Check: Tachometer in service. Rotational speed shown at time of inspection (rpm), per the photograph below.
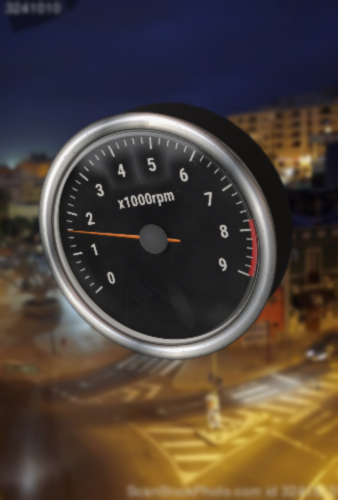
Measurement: 1600 rpm
